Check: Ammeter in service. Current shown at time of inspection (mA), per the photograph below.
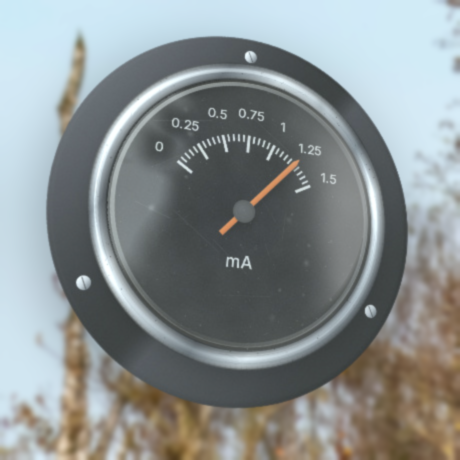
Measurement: 1.25 mA
